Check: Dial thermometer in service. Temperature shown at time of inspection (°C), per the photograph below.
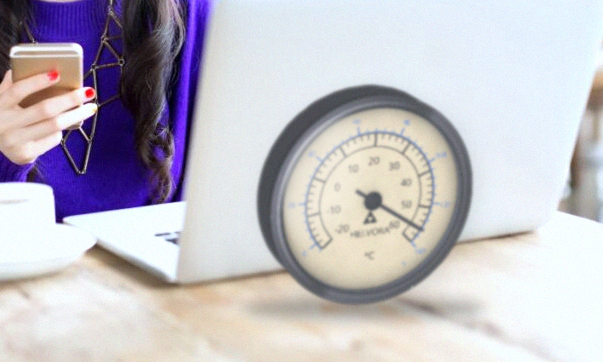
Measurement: 56 °C
